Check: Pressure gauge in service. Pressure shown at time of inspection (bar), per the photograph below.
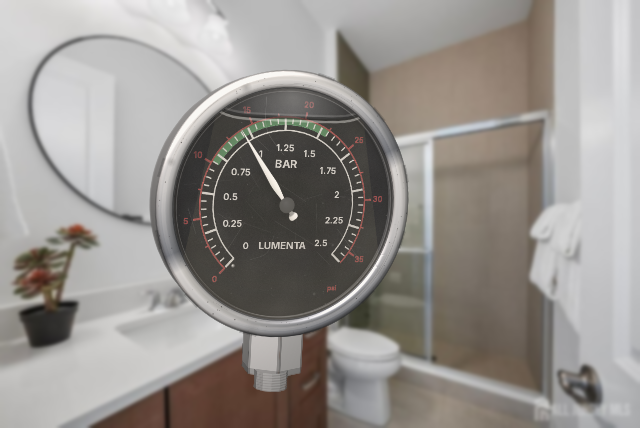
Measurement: 0.95 bar
